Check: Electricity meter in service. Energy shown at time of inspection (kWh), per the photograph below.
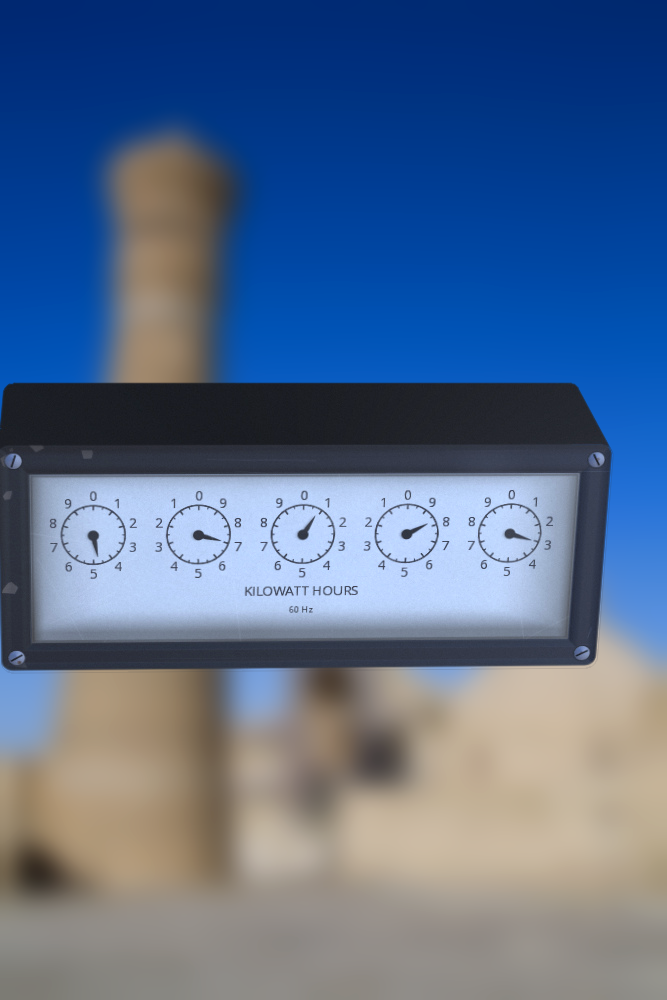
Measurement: 47083 kWh
